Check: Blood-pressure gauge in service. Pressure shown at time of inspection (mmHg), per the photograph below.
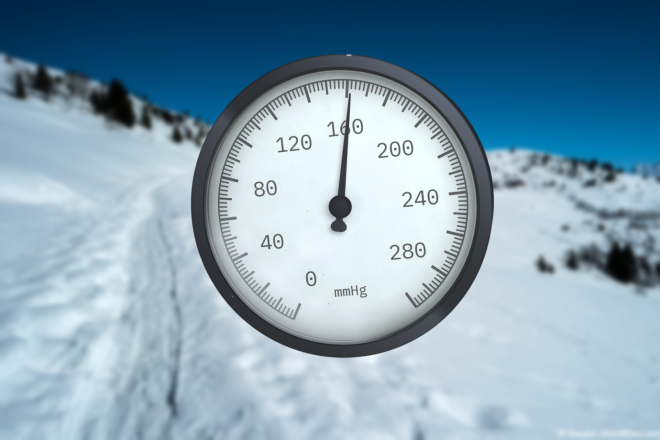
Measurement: 162 mmHg
